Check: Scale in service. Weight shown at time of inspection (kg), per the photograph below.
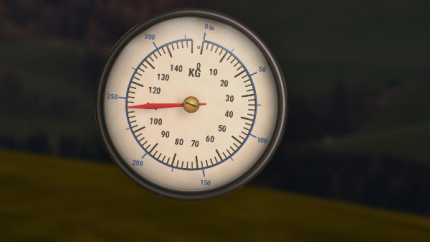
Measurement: 110 kg
